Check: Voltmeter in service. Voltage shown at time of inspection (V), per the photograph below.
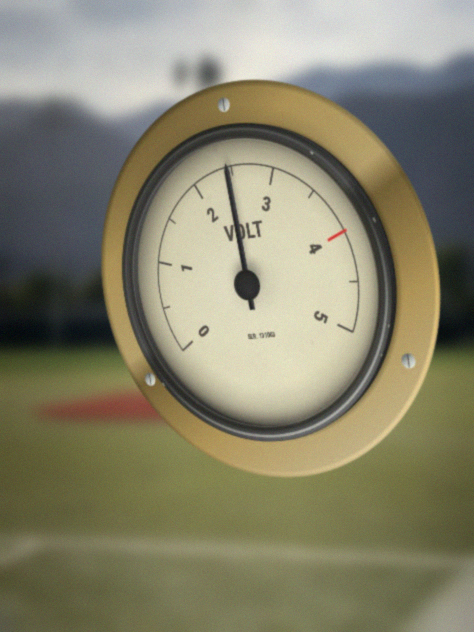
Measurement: 2.5 V
